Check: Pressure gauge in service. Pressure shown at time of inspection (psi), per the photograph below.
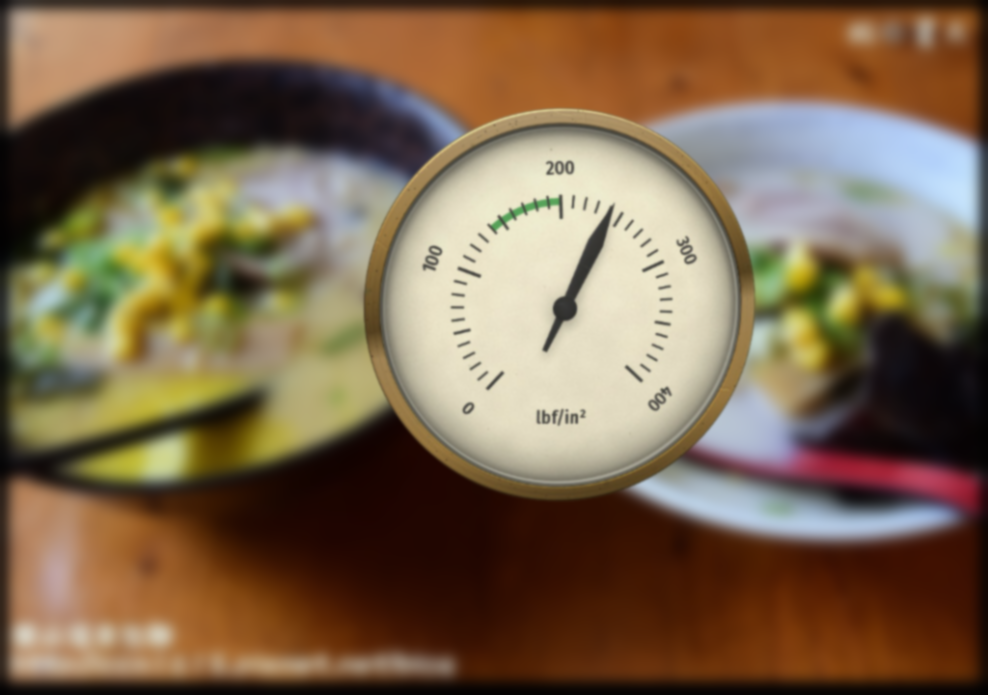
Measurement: 240 psi
